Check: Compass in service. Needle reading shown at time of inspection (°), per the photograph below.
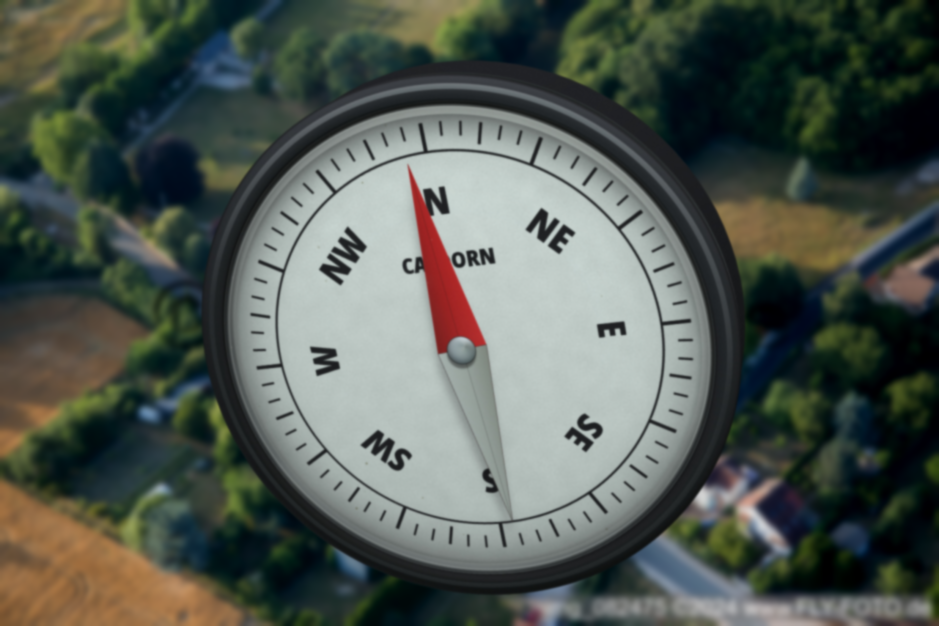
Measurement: 355 °
